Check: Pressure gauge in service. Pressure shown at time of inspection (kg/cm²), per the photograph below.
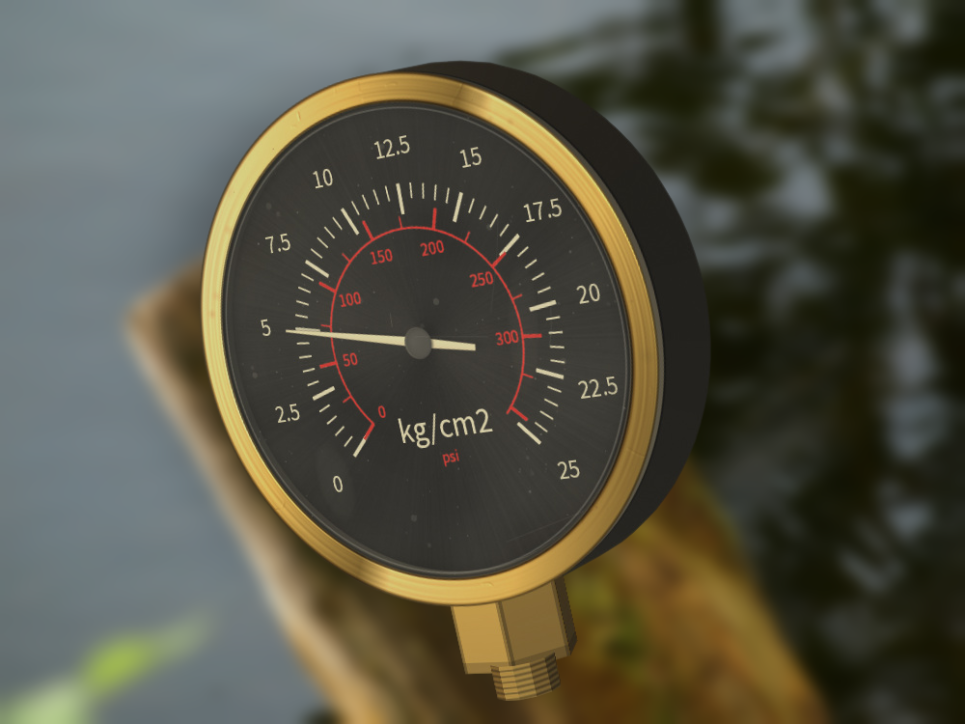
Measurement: 5 kg/cm²
